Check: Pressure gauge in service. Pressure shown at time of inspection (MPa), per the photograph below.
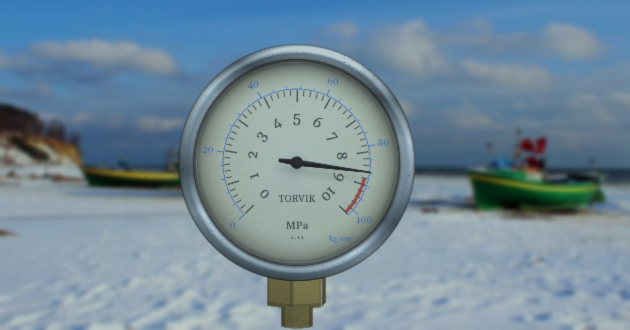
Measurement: 8.6 MPa
